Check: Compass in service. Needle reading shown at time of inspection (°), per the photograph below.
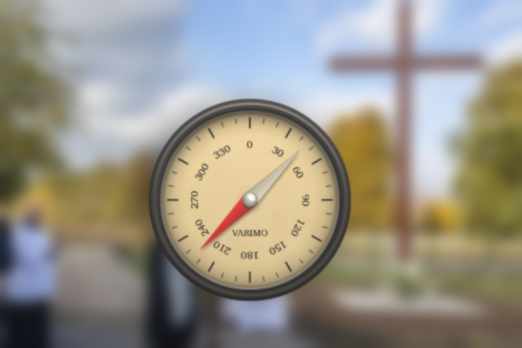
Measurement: 225 °
